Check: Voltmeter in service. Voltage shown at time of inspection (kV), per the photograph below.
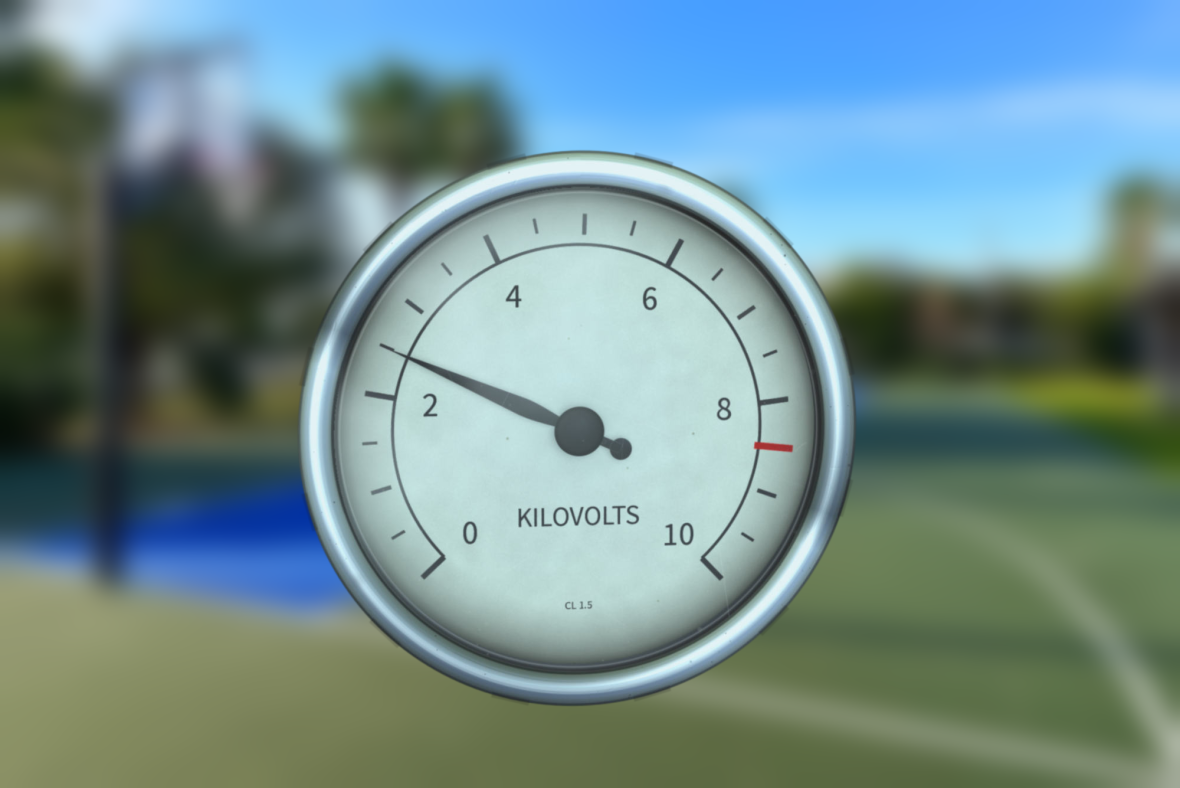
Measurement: 2.5 kV
